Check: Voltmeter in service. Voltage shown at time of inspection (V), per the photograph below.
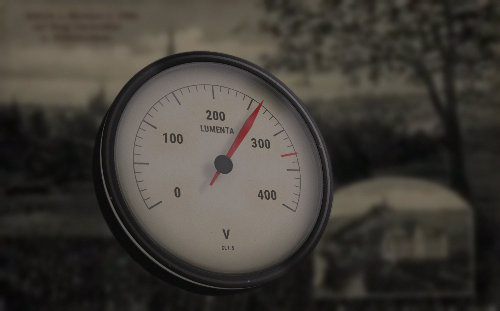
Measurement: 260 V
